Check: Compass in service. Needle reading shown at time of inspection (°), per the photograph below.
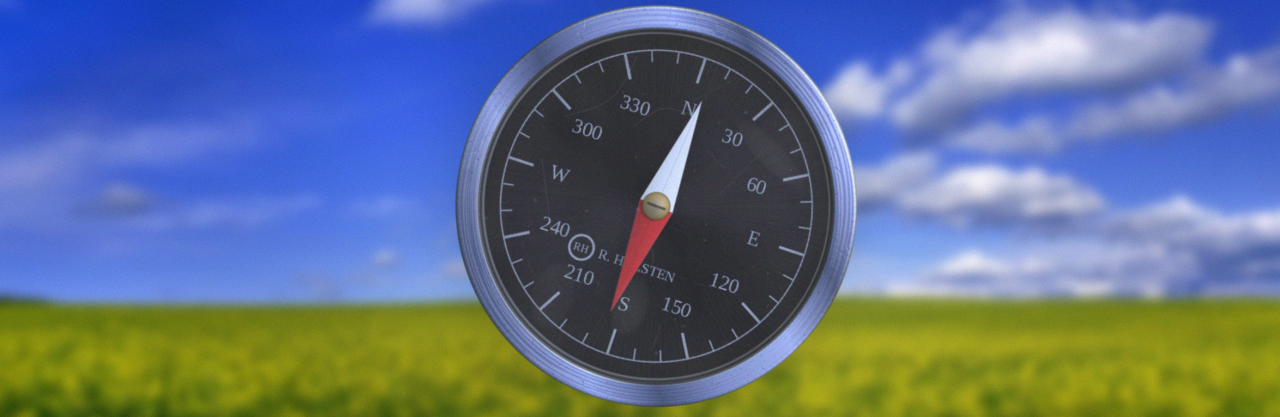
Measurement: 185 °
